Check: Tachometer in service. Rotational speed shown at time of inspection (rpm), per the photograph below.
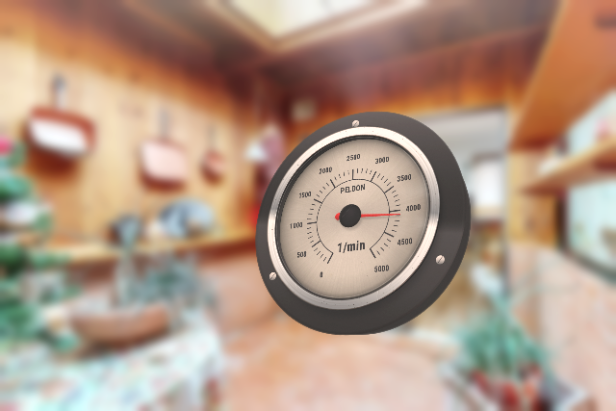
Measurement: 4100 rpm
